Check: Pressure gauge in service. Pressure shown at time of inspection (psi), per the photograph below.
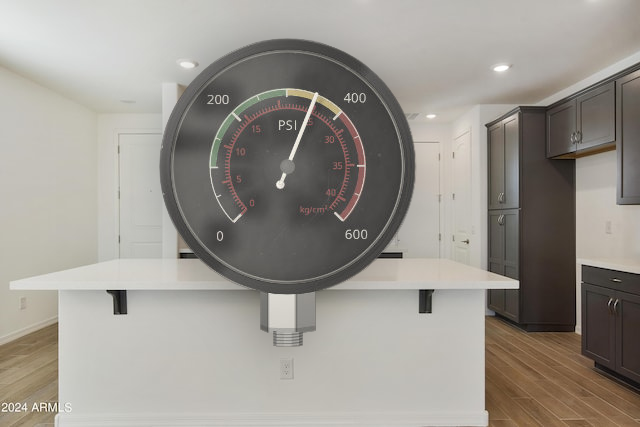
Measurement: 350 psi
